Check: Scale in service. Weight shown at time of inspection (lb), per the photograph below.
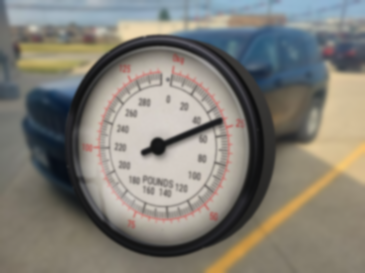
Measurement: 50 lb
